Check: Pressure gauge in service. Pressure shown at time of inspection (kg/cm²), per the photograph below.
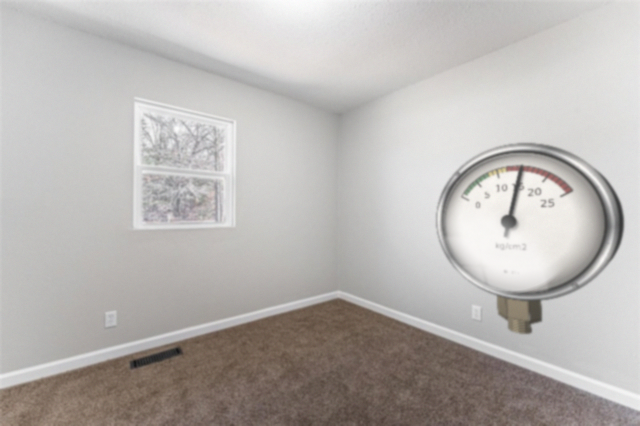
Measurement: 15 kg/cm²
